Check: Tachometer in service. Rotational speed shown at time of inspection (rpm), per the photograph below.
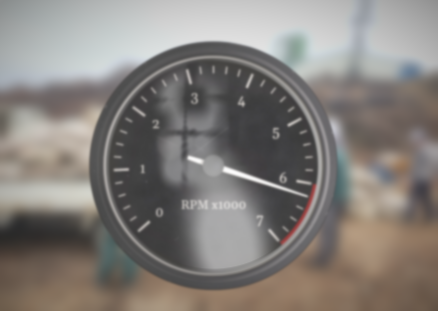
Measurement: 6200 rpm
